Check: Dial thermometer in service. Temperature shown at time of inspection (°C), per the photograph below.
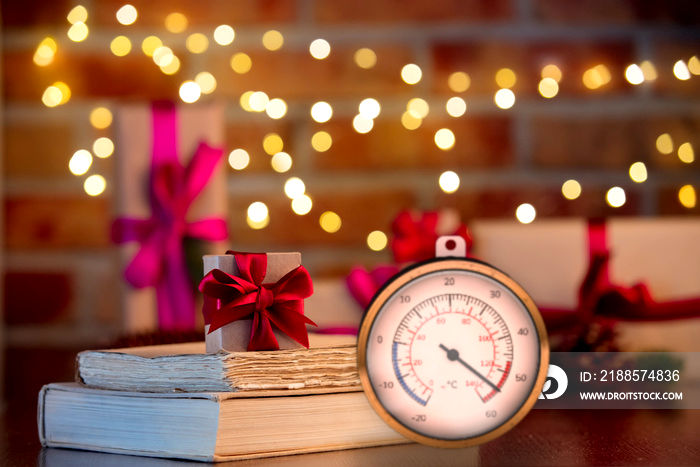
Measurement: 55 °C
